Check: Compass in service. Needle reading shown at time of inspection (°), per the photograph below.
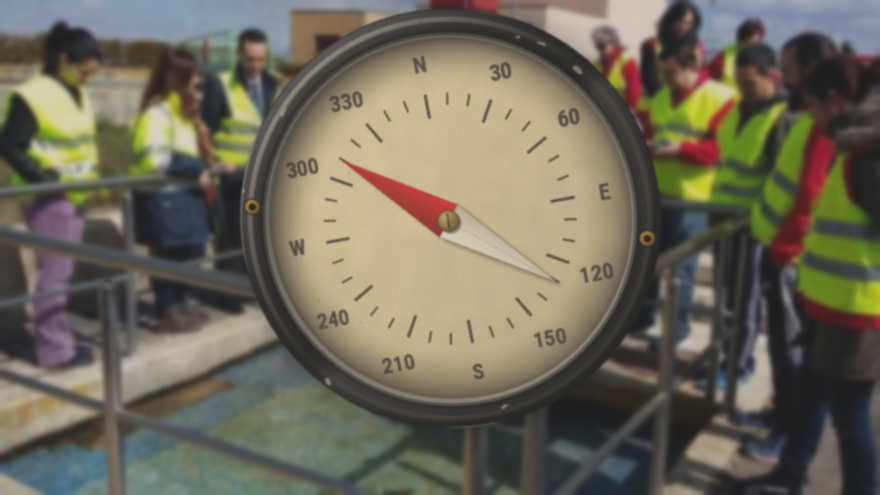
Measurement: 310 °
